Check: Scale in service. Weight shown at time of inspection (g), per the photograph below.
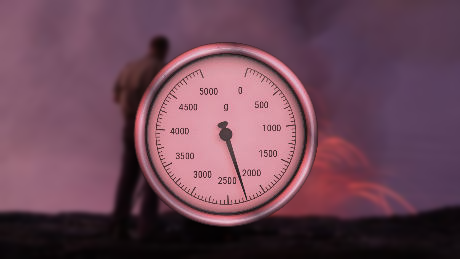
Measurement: 2250 g
